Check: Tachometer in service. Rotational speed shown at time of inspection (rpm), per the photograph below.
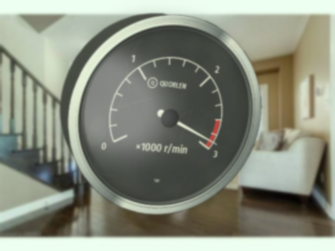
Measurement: 2900 rpm
